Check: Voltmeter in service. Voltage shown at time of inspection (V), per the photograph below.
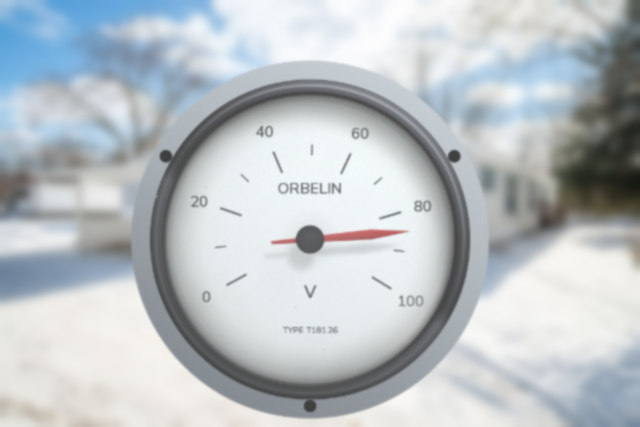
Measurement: 85 V
